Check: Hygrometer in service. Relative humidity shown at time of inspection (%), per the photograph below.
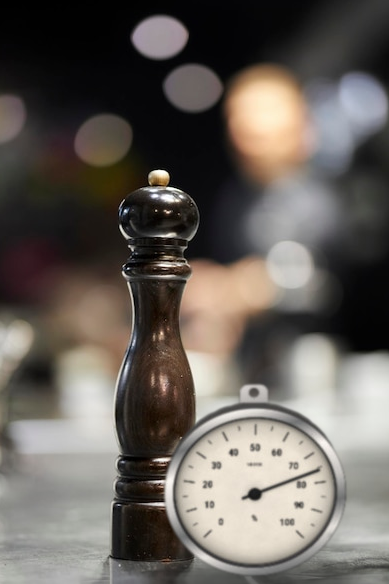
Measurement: 75 %
